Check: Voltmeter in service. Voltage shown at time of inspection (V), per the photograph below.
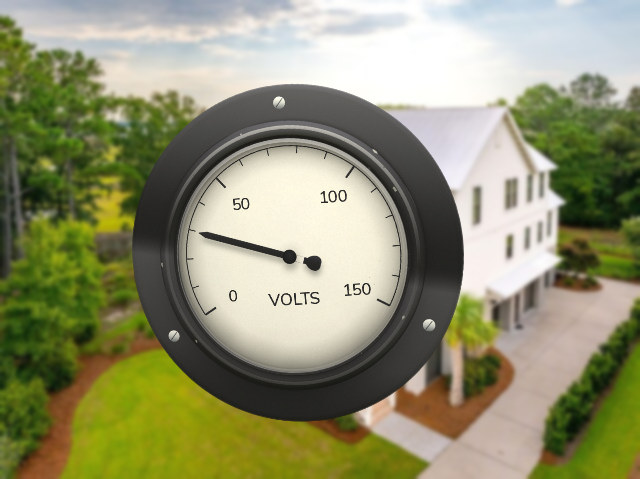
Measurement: 30 V
